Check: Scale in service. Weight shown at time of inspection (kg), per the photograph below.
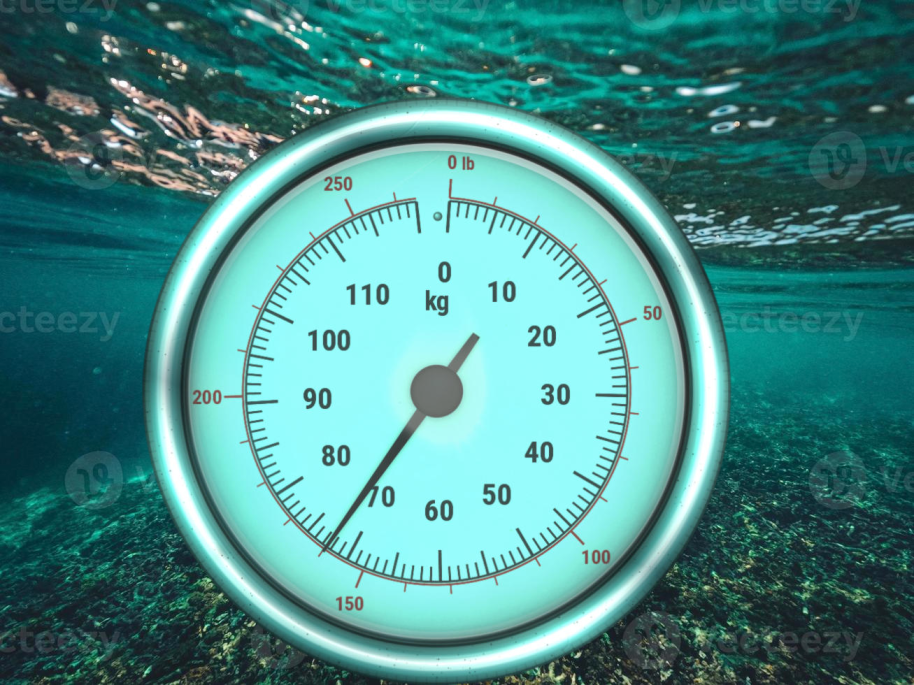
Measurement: 72.5 kg
